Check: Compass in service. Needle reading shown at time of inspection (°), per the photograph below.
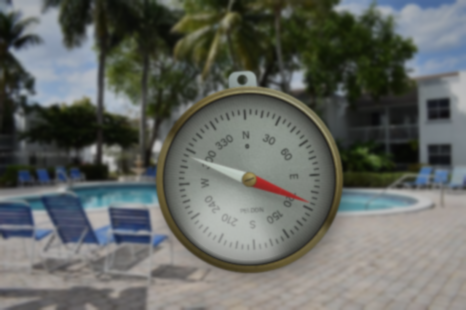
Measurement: 115 °
